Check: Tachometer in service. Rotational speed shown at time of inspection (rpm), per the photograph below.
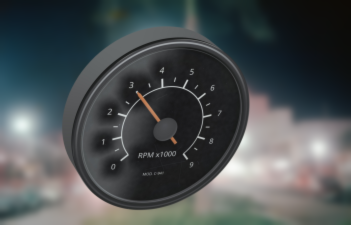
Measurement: 3000 rpm
